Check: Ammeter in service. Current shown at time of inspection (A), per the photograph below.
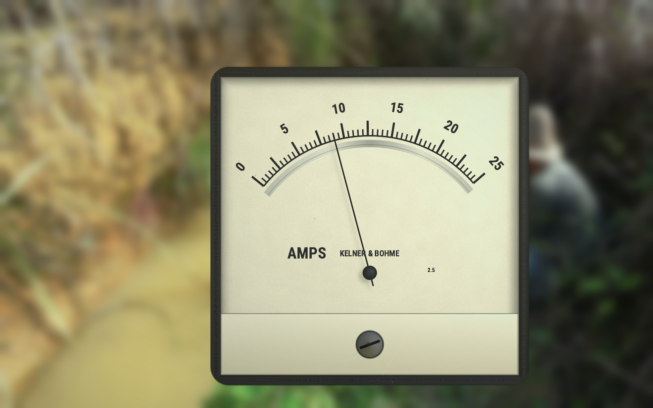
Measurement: 9 A
